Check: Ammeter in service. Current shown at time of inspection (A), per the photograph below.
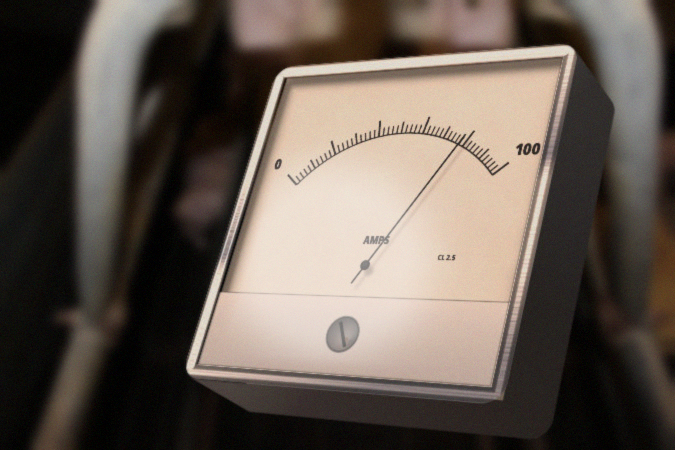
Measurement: 80 A
